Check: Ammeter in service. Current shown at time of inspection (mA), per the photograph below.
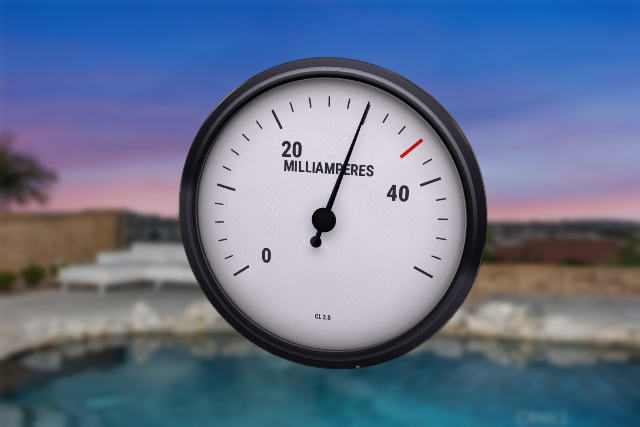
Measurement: 30 mA
